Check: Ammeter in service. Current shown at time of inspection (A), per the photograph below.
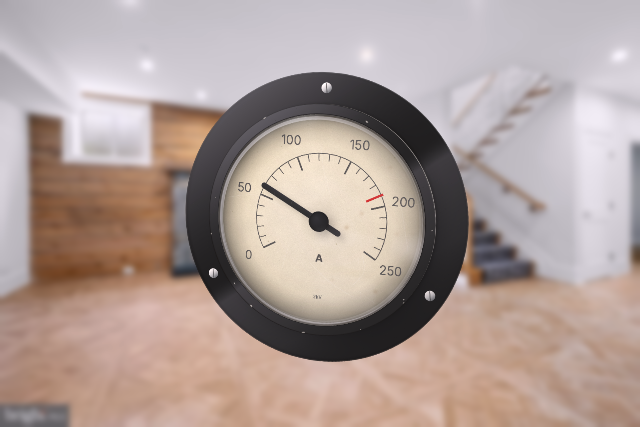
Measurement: 60 A
